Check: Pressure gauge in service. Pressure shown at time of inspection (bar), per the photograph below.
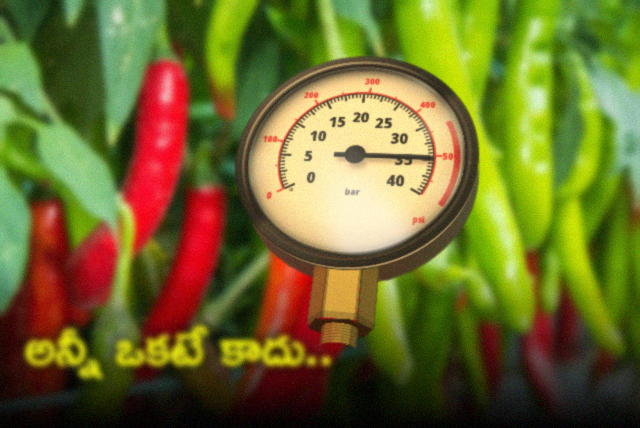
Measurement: 35 bar
